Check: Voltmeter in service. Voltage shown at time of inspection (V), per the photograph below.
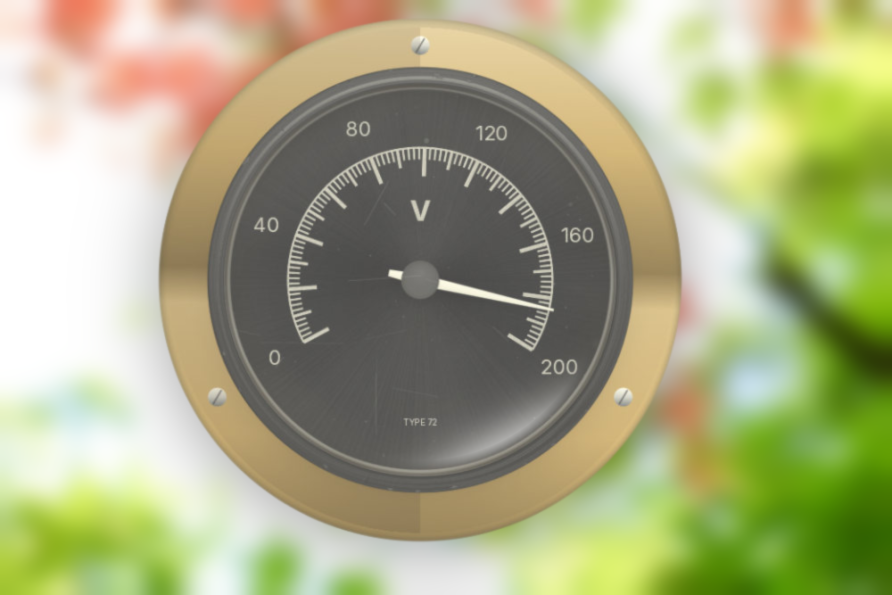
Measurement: 184 V
